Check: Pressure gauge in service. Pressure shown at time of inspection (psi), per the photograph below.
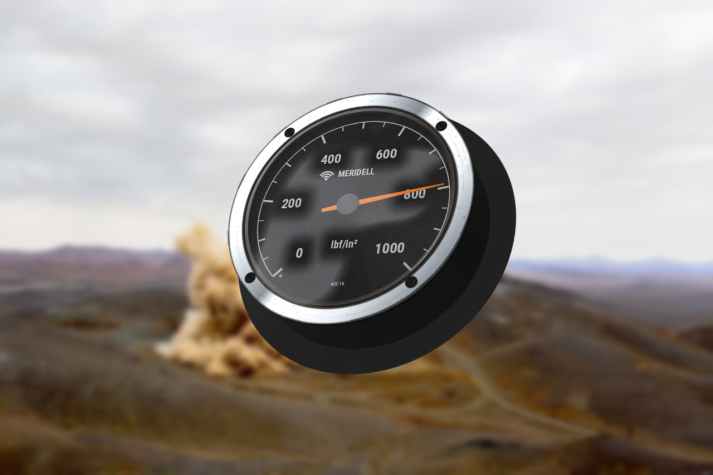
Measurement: 800 psi
